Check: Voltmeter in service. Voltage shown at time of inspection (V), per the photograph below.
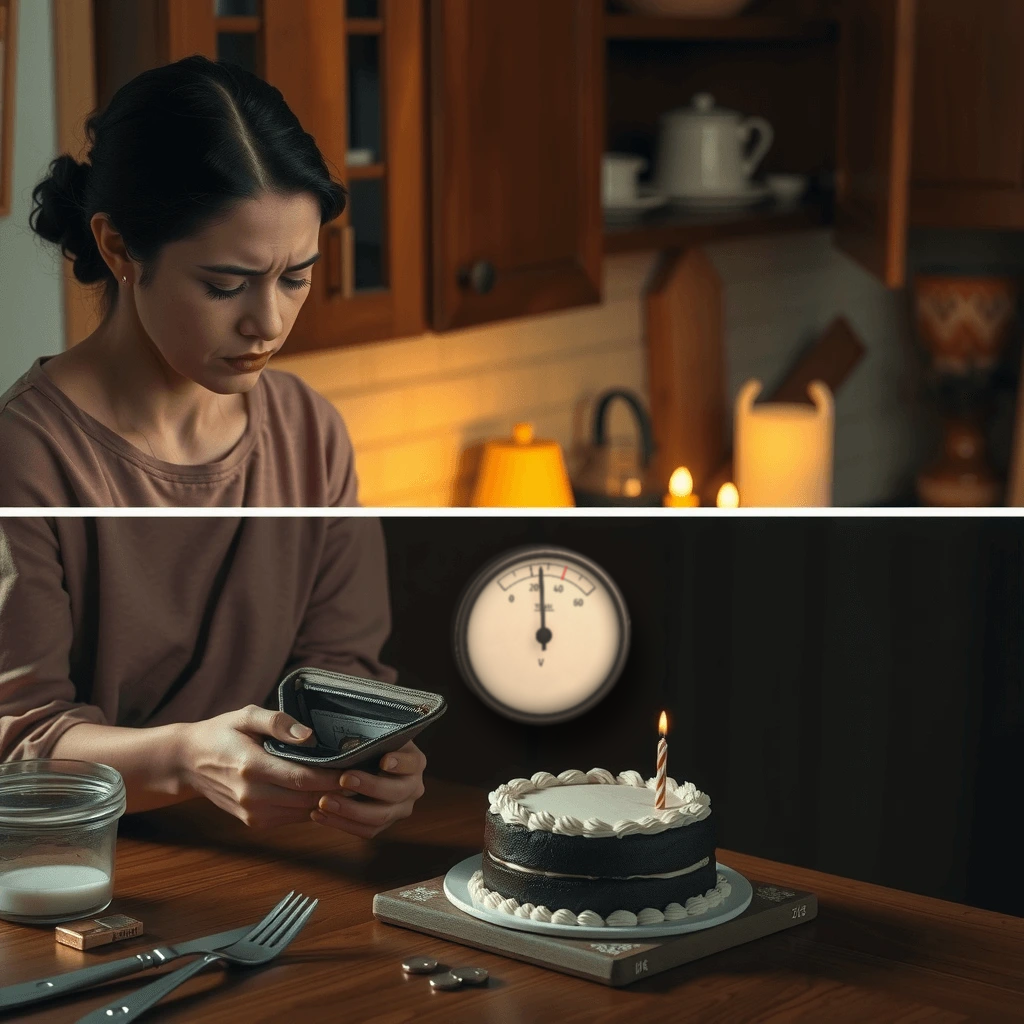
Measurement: 25 V
